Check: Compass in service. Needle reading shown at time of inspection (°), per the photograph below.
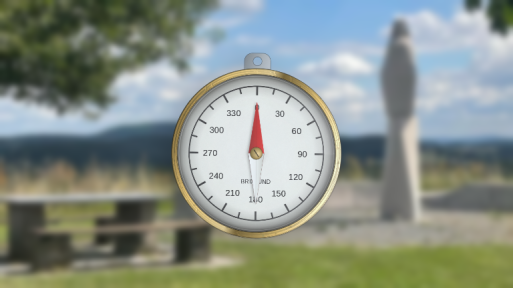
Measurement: 0 °
